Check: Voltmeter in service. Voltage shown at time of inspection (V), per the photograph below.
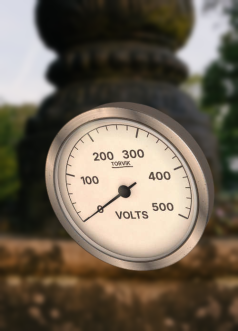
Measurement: 0 V
